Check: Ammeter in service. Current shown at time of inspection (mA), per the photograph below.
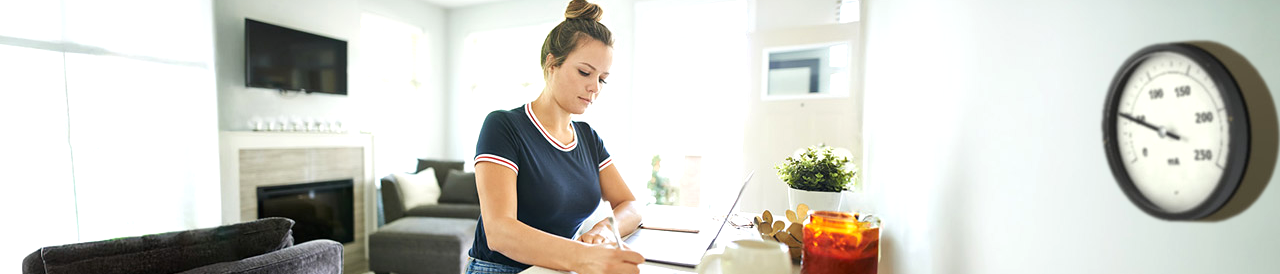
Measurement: 50 mA
